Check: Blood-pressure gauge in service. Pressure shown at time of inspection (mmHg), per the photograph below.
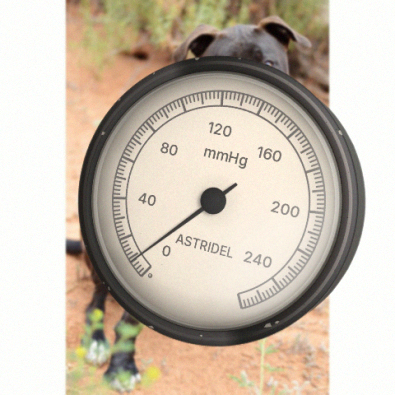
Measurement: 8 mmHg
